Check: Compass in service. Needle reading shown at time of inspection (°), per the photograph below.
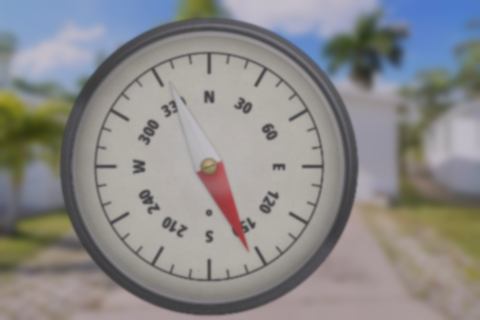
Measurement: 155 °
